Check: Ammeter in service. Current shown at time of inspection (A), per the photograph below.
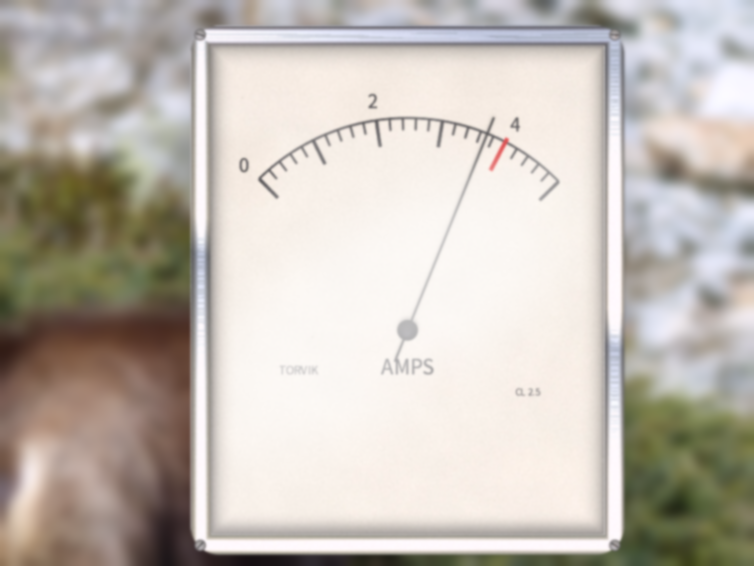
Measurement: 3.7 A
